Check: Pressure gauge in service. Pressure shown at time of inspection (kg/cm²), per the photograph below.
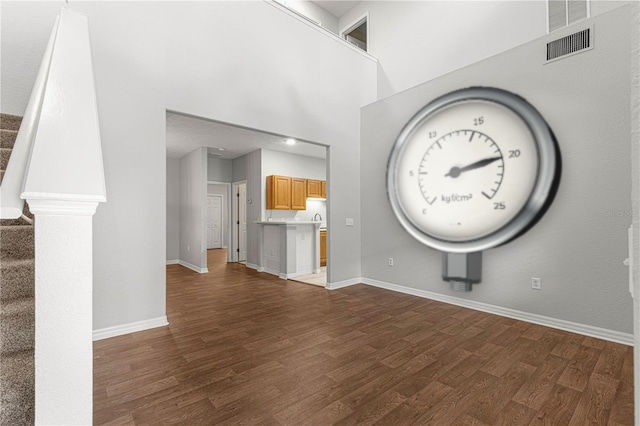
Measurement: 20 kg/cm²
